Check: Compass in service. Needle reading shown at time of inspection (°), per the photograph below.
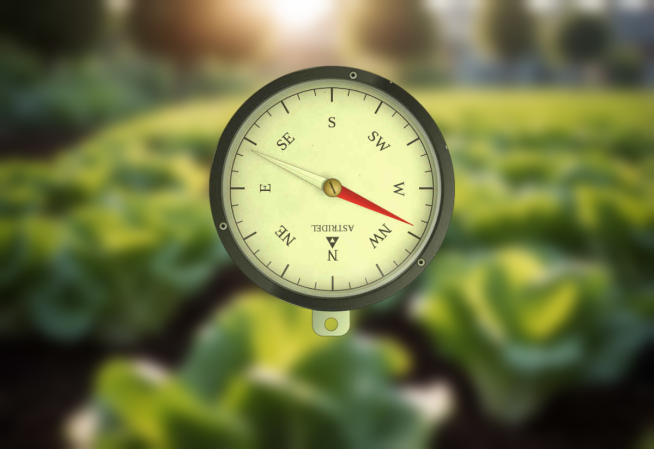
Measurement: 295 °
